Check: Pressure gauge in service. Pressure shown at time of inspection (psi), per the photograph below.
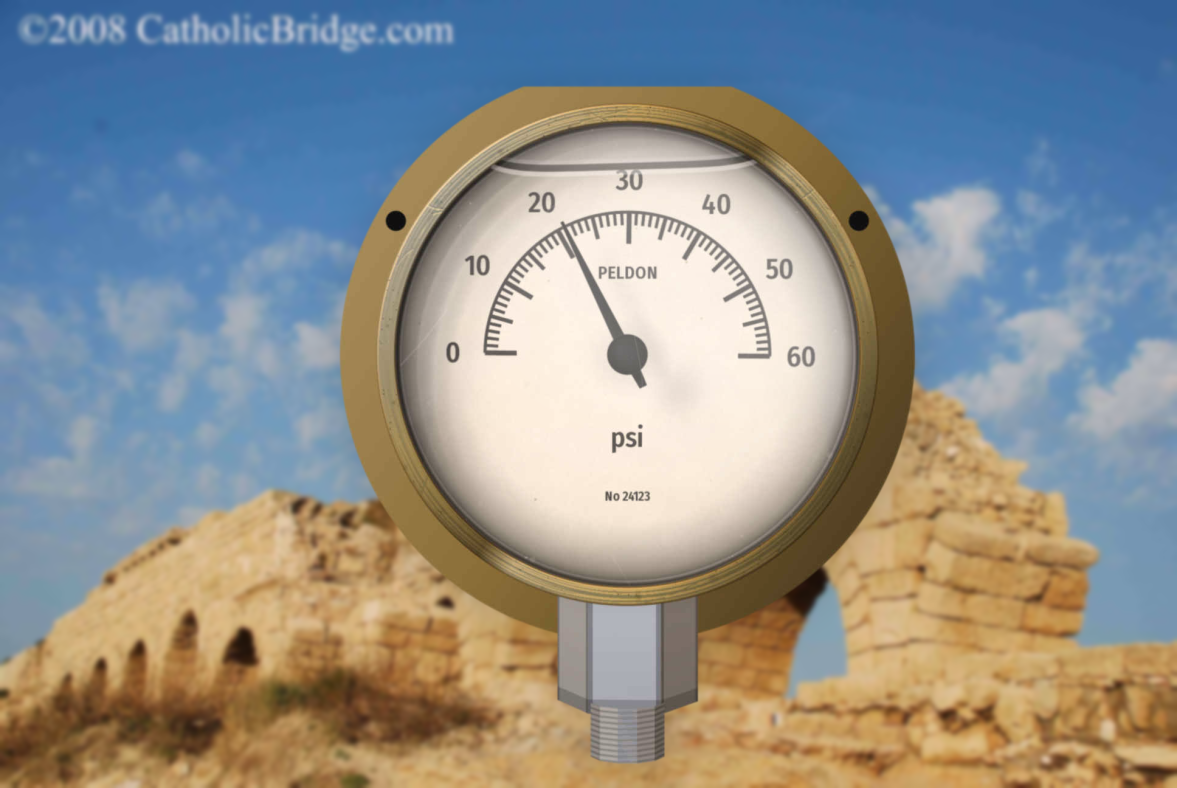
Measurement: 21 psi
